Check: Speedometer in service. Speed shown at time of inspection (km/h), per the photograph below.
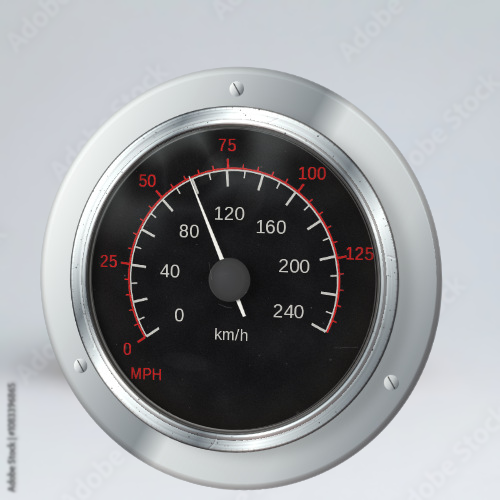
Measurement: 100 km/h
